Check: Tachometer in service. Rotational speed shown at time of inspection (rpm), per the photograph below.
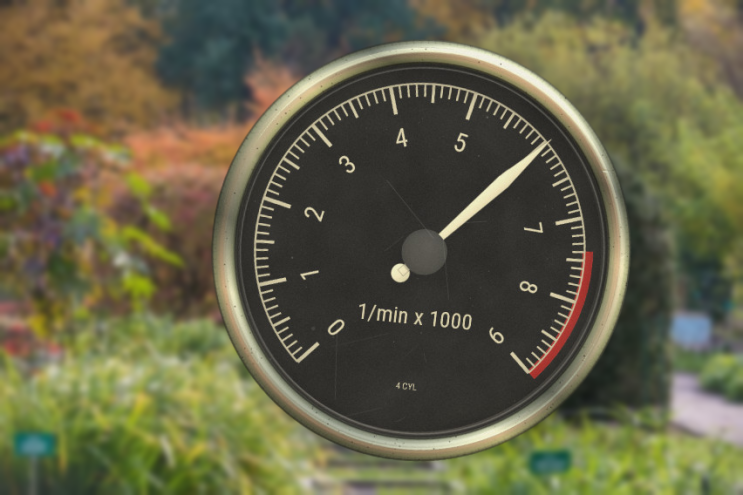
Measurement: 6000 rpm
